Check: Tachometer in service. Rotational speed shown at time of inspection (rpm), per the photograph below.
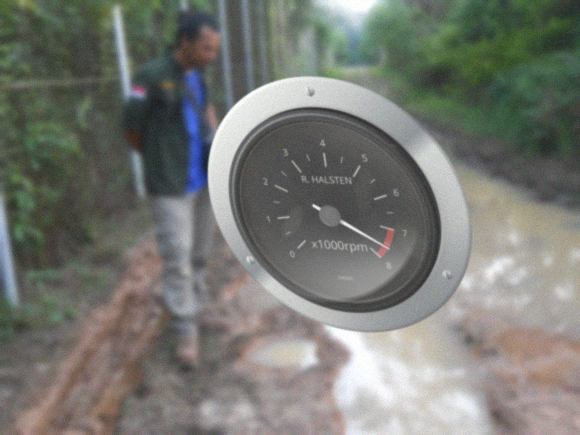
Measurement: 7500 rpm
